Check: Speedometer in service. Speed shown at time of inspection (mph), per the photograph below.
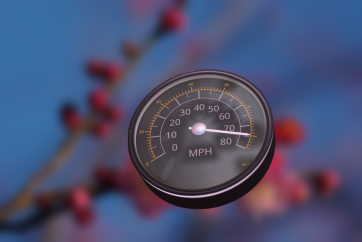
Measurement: 75 mph
